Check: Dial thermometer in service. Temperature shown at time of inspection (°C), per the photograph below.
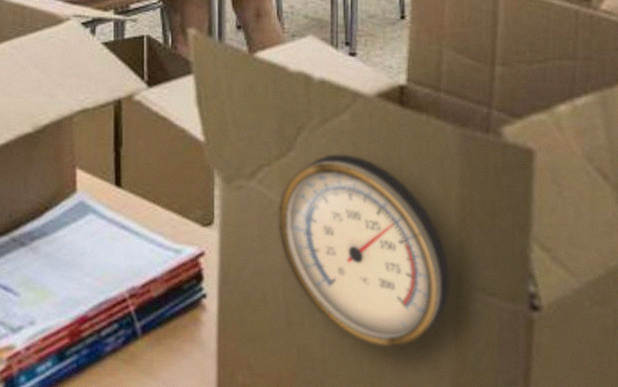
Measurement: 137.5 °C
